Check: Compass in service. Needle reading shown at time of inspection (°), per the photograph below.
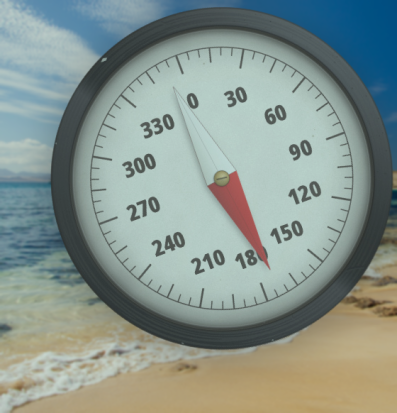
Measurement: 172.5 °
